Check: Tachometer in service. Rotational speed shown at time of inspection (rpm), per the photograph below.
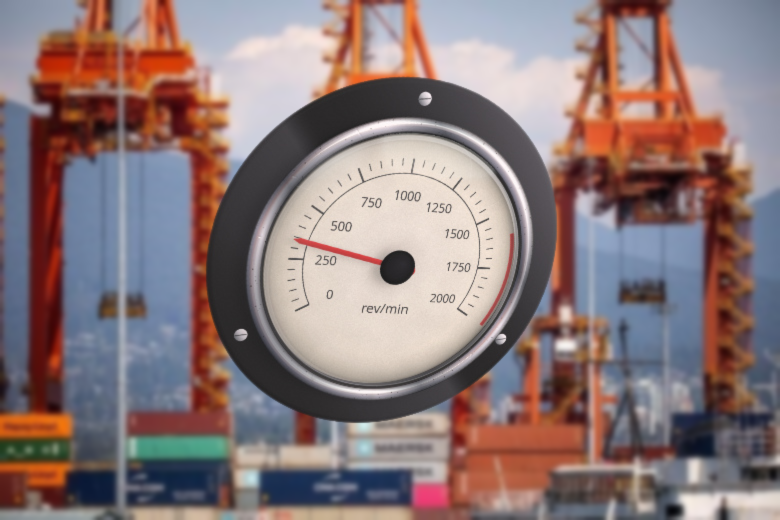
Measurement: 350 rpm
